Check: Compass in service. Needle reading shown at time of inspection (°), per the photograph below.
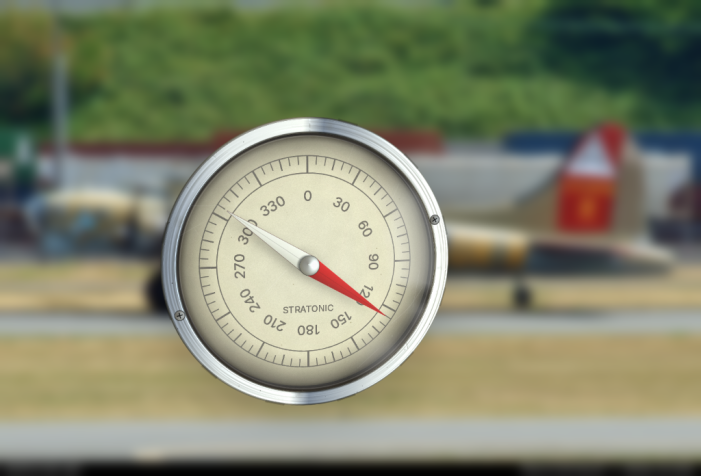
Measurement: 125 °
